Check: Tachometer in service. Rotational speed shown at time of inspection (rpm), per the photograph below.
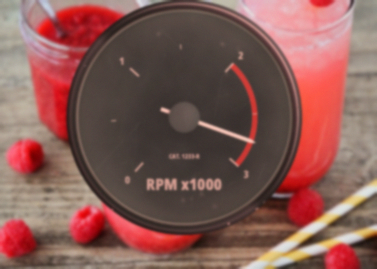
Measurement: 2750 rpm
